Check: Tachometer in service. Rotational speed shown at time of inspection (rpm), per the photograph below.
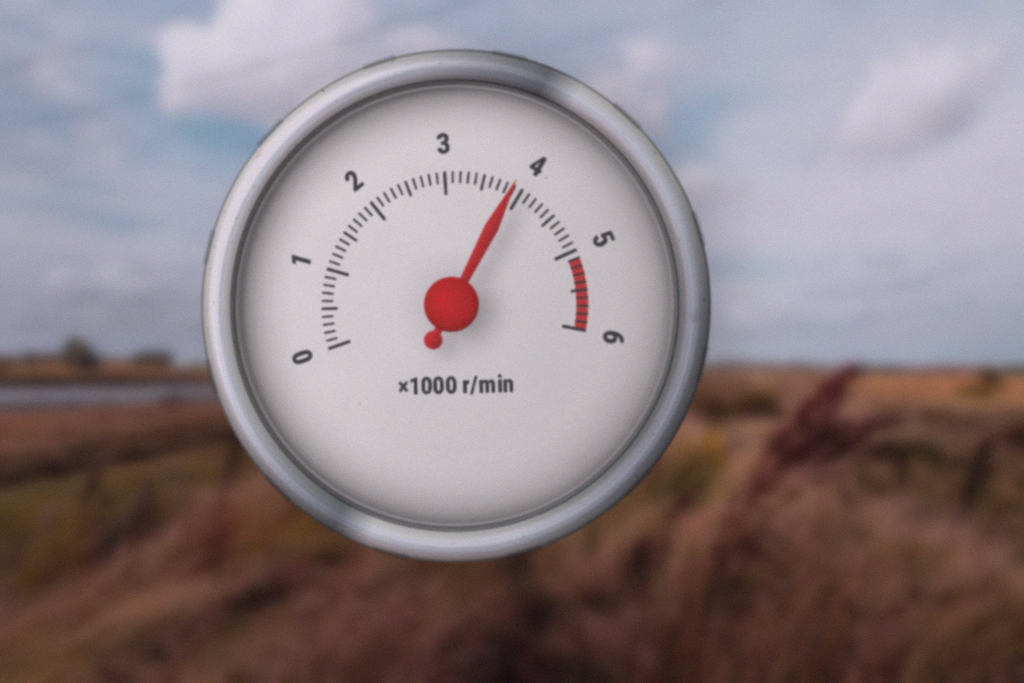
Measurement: 3900 rpm
